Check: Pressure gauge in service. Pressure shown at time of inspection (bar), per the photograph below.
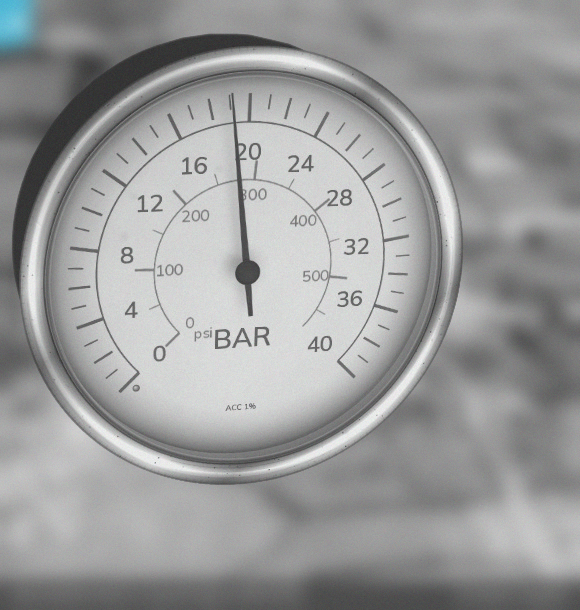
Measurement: 19 bar
